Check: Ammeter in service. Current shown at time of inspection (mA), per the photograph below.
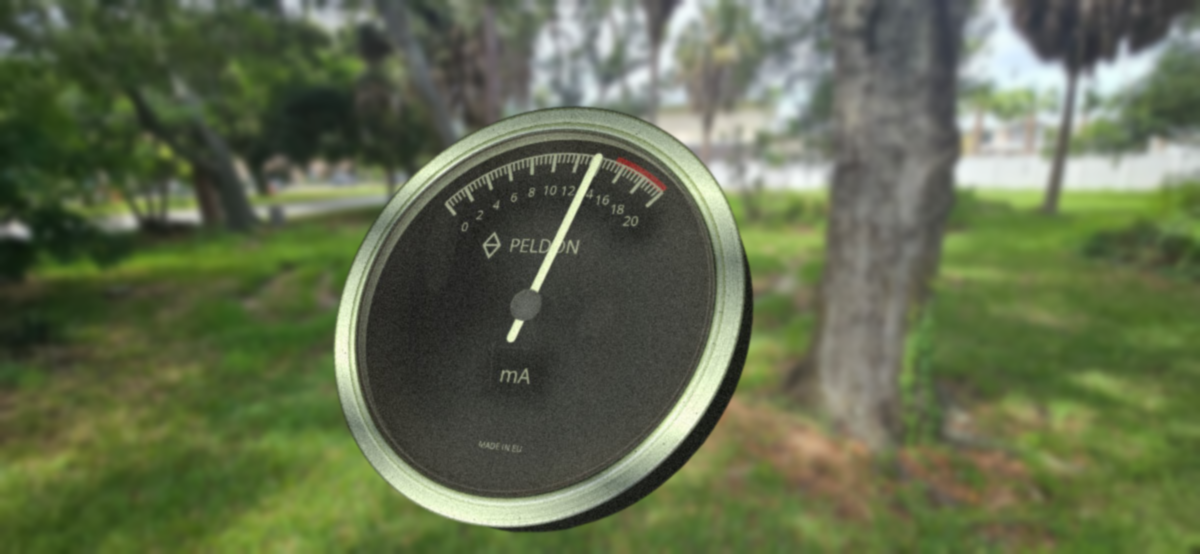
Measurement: 14 mA
